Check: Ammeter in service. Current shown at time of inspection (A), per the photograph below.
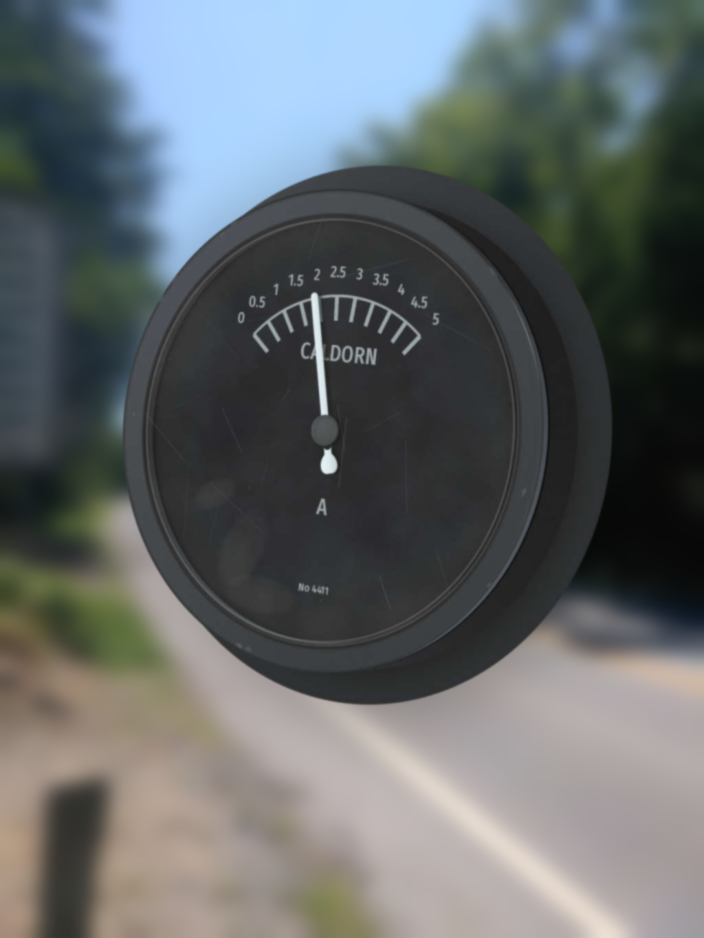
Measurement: 2 A
